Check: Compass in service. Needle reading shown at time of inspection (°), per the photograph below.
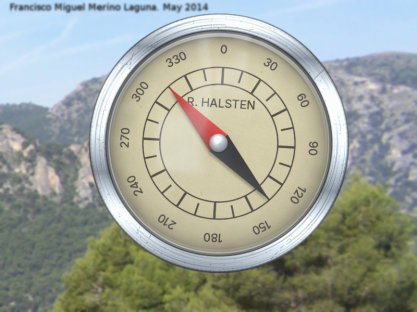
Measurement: 315 °
